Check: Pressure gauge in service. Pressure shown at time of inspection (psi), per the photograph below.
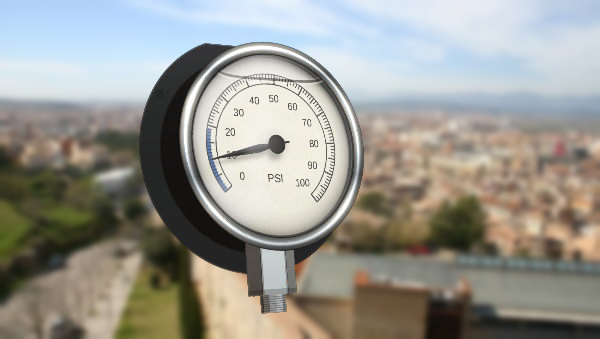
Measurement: 10 psi
